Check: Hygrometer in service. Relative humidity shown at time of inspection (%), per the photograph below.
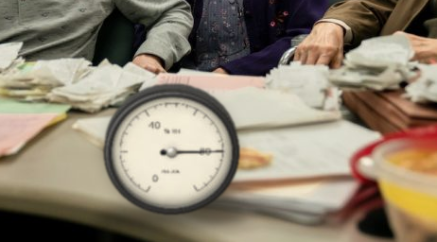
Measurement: 80 %
